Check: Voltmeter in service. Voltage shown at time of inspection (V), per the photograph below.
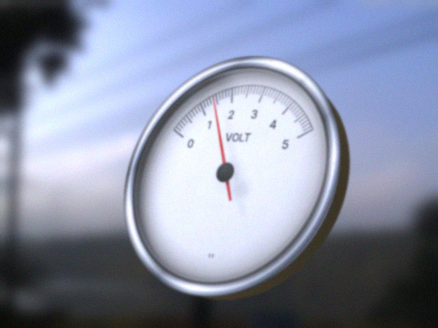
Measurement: 1.5 V
